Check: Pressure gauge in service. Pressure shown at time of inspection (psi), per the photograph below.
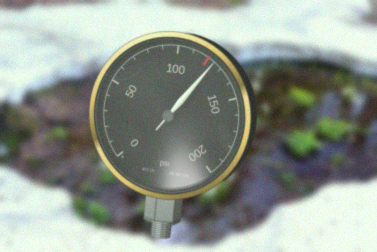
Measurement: 125 psi
